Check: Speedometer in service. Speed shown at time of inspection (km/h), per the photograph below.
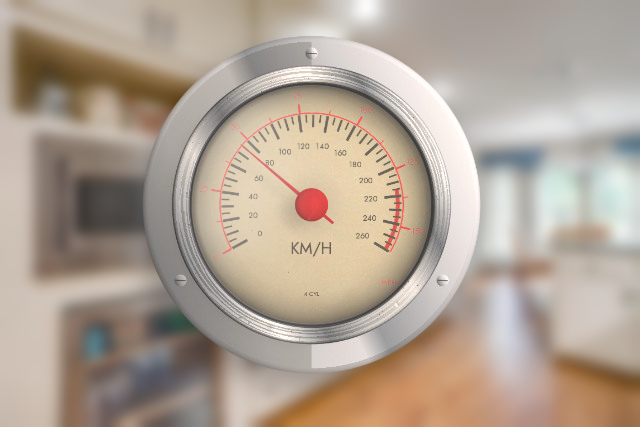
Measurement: 75 km/h
